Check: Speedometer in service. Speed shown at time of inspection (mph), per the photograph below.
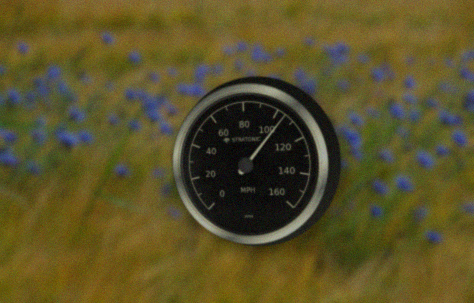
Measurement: 105 mph
